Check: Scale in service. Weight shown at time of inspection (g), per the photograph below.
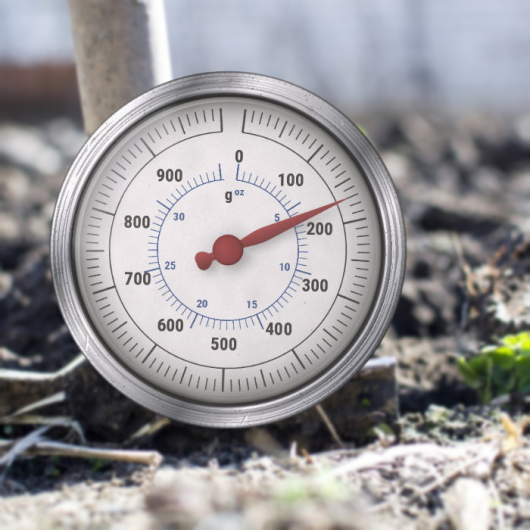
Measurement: 170 g
